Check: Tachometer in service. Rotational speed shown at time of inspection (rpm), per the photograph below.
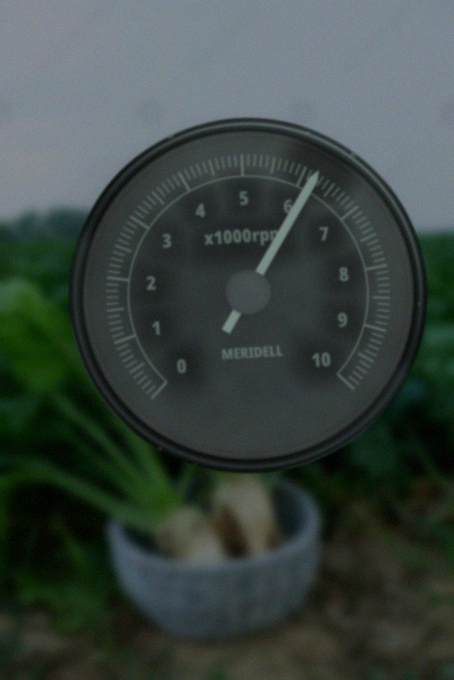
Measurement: 6200 rpm
